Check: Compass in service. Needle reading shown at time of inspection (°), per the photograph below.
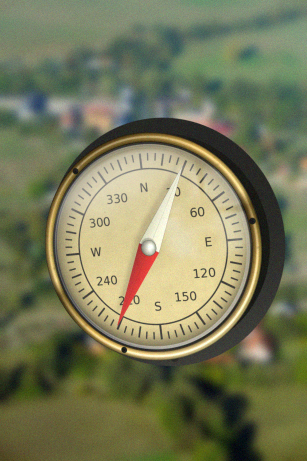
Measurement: 210 °
